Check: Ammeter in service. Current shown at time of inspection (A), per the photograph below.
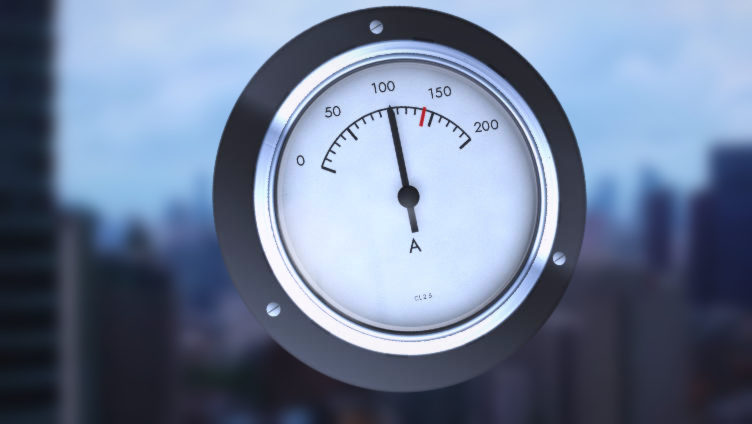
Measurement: 100 A
